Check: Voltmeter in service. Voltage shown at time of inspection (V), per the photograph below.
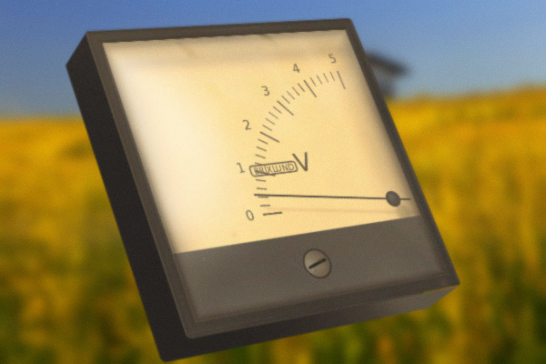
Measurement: 0.4 V
